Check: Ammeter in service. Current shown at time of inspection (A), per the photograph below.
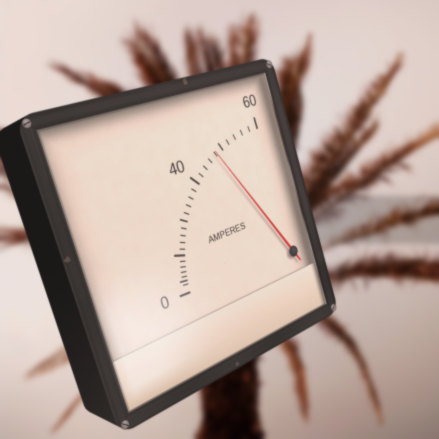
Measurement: 48 A
